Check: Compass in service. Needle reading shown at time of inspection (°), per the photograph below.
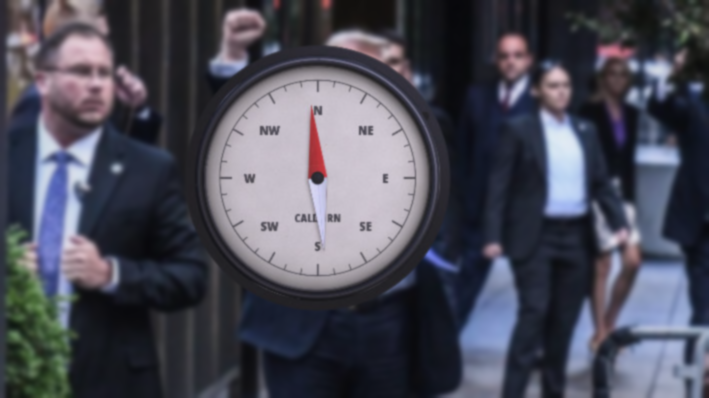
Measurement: 355 °
